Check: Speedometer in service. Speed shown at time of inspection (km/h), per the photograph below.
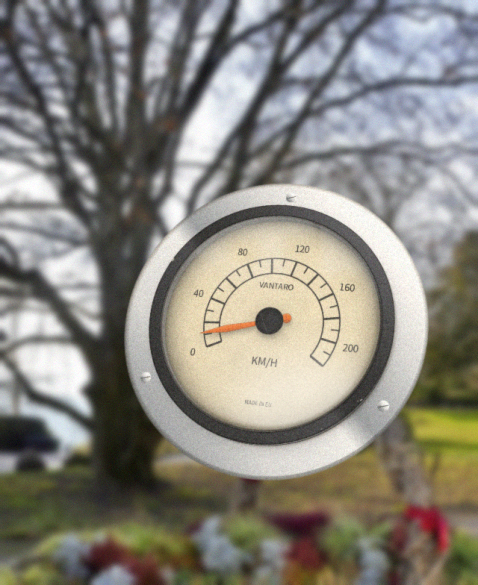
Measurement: 10 km/h
